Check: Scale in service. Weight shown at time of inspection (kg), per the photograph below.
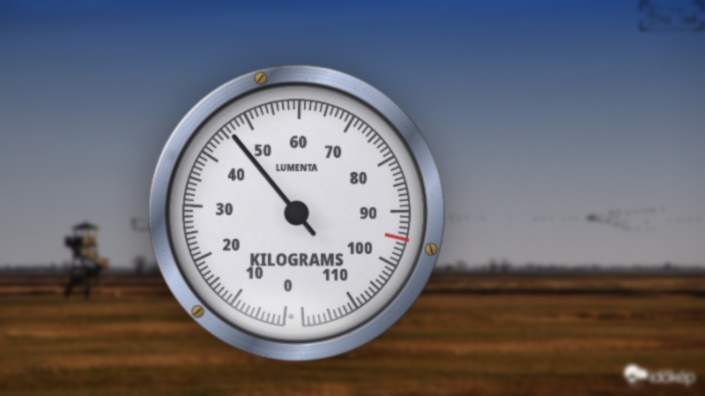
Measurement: 46 kg
